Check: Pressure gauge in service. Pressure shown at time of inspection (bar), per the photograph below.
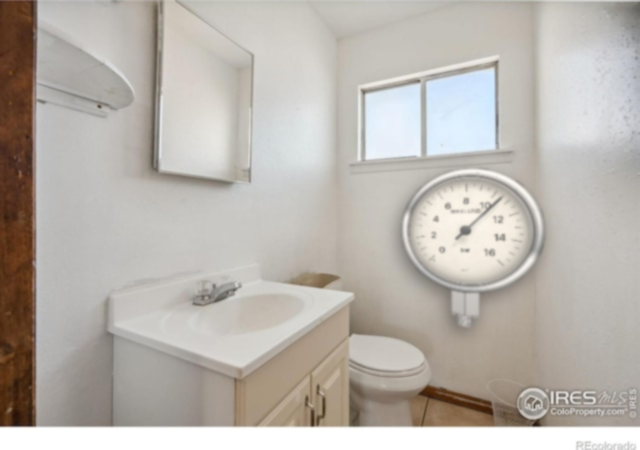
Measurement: 10.5 bar
